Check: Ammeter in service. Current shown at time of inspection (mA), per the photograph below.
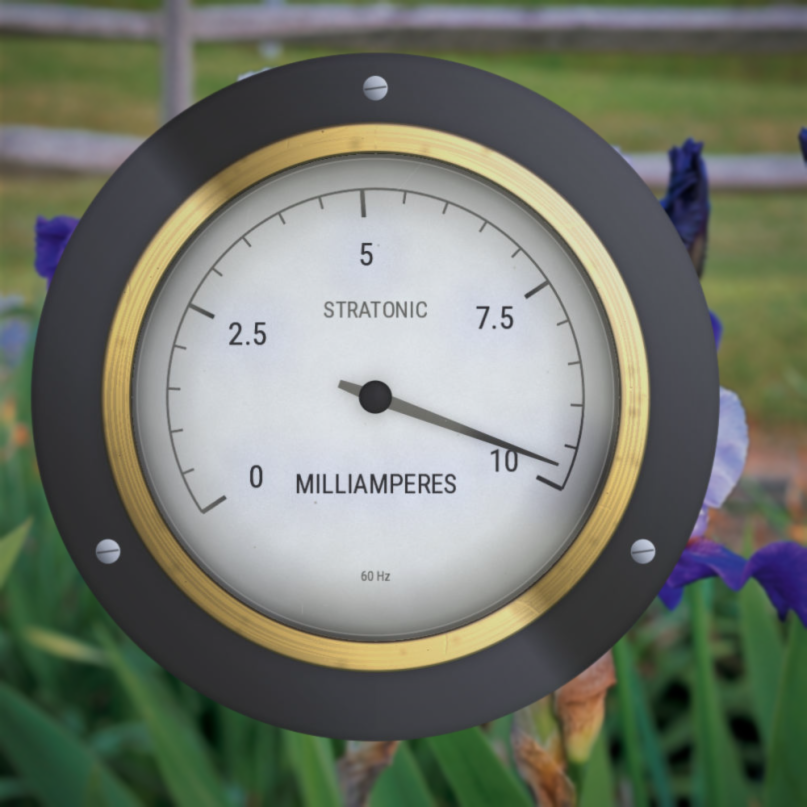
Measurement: 9.75 mA
